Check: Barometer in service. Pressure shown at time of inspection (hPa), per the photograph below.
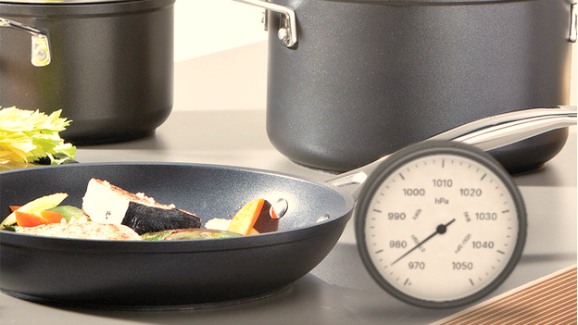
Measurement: 976 hPa
